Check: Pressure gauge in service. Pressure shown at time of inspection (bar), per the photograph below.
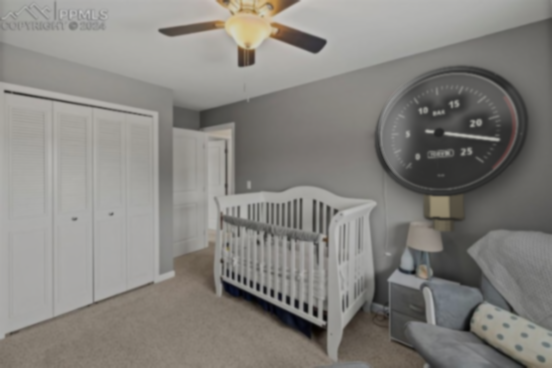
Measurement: 22.5 bar
